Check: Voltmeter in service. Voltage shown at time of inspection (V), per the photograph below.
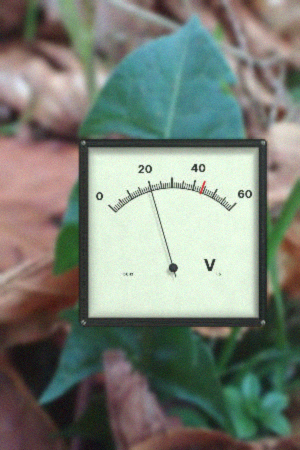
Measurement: 20 V
